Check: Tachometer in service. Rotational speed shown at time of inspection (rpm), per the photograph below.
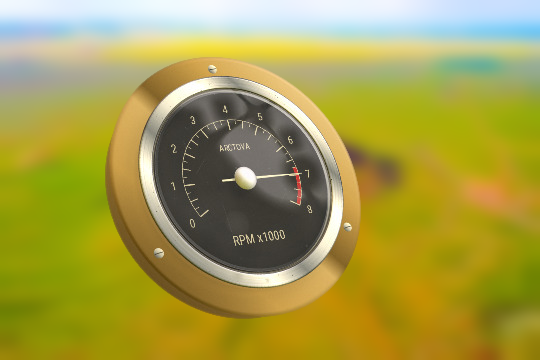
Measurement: 7000 rpm
